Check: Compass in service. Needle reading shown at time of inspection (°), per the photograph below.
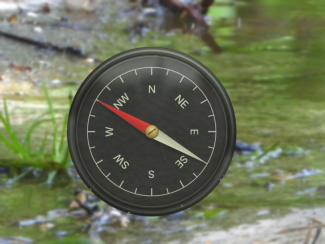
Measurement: 300 °
